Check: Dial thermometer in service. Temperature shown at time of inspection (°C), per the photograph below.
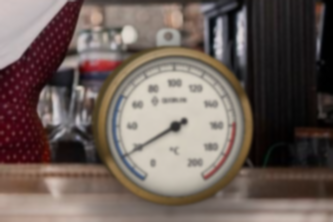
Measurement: 20 °C
